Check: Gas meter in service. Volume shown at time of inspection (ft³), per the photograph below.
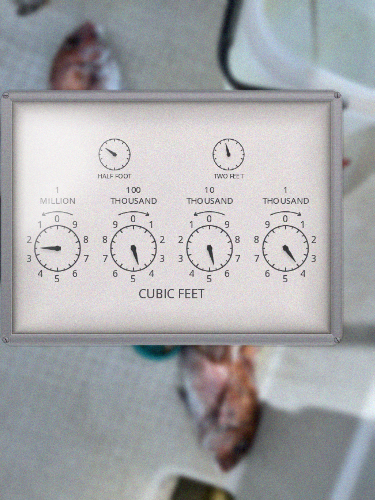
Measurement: 245400 ft³
